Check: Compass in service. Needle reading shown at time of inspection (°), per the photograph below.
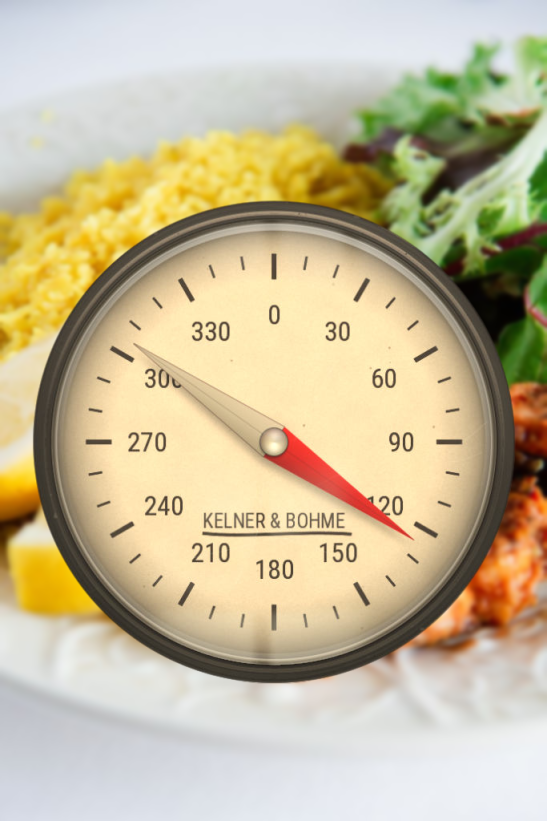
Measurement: 125 °
